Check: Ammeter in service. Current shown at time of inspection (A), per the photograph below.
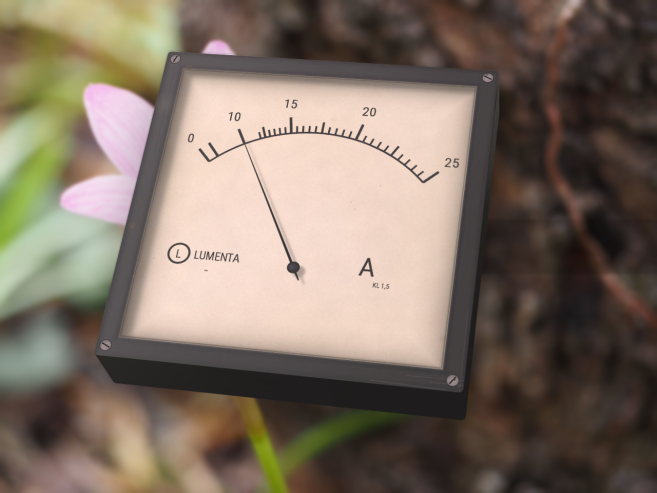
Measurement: 10 A
